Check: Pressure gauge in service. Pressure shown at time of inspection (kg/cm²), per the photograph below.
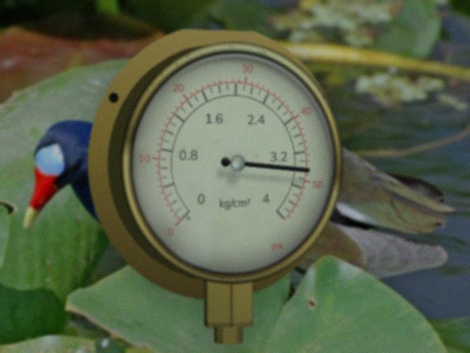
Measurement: 3.4 kg/cm²
